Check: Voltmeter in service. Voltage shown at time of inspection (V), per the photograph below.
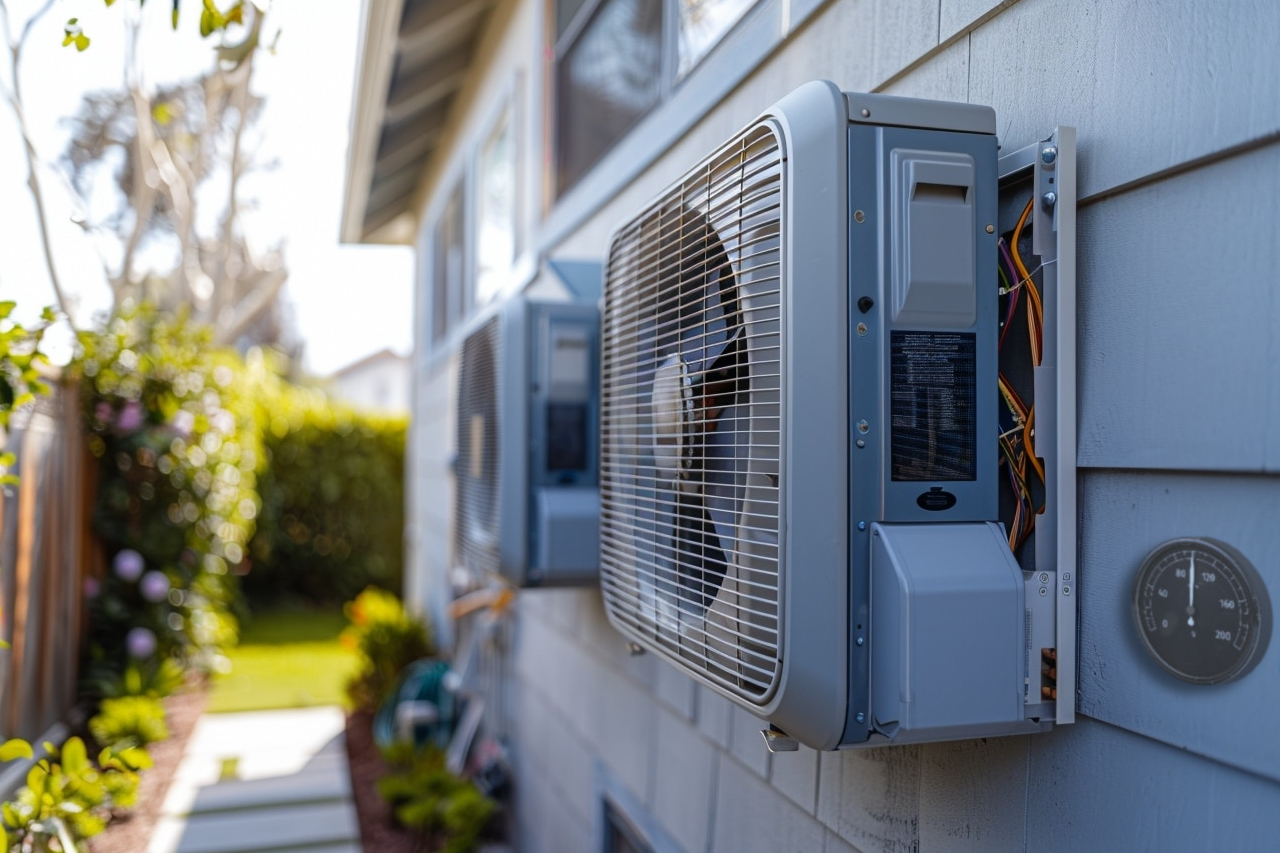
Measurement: 100 V
